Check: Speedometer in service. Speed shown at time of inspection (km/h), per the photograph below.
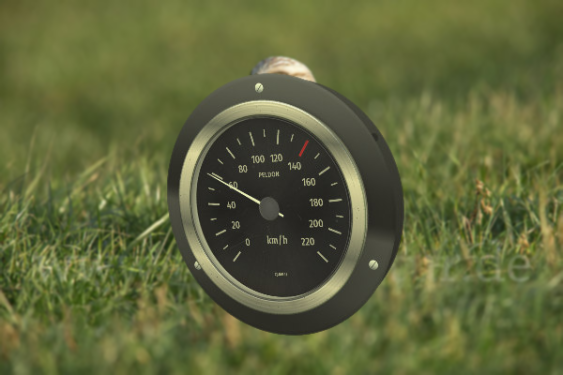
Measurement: 60 km/h
